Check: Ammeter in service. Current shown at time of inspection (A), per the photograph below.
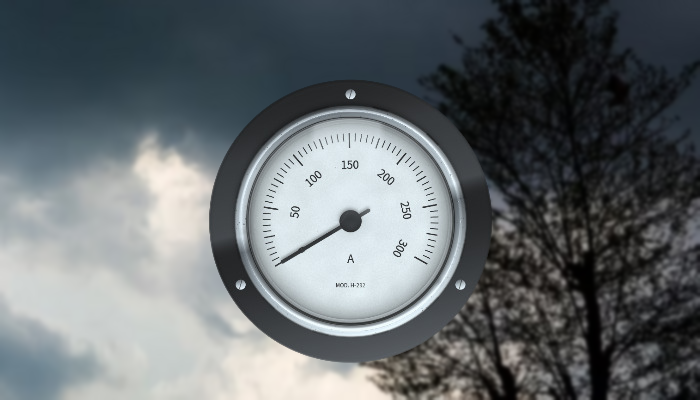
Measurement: 0 A
